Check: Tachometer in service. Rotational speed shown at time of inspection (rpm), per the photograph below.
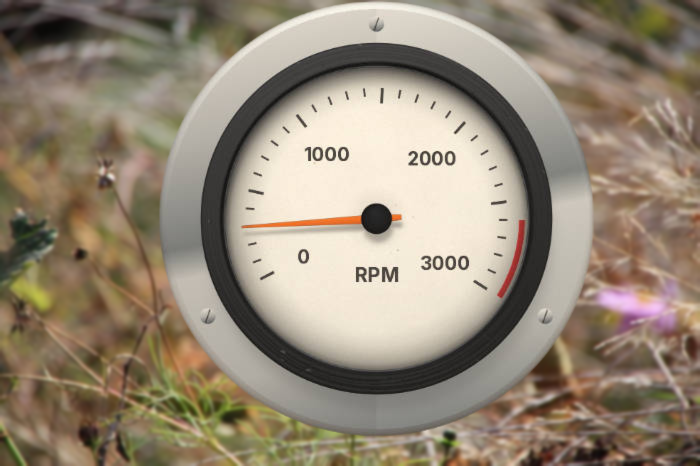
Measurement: 300 rpm
